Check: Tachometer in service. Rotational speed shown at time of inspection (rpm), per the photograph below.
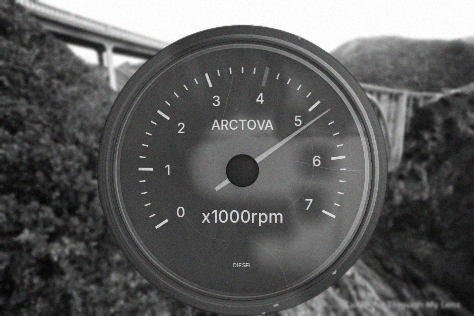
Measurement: 5200 rpm
